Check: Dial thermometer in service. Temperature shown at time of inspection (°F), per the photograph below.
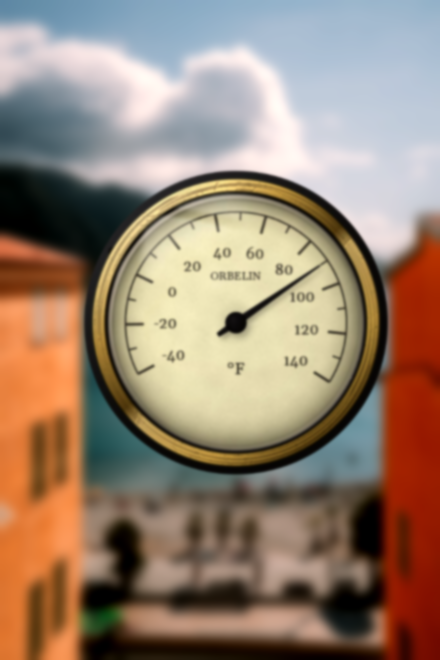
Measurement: 90 °F
